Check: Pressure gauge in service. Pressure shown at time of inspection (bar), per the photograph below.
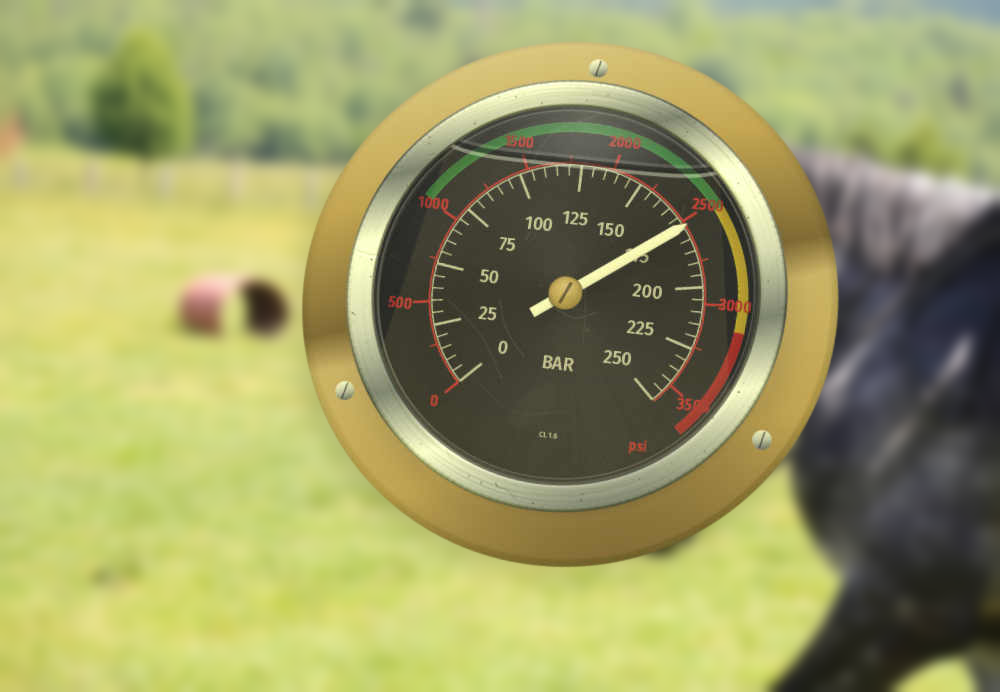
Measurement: 175 bar
